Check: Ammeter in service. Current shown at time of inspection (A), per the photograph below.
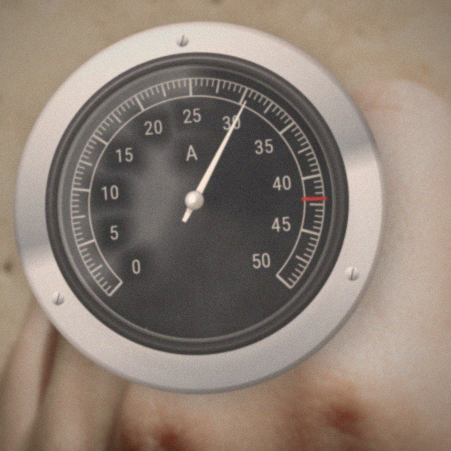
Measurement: 30.5 A
